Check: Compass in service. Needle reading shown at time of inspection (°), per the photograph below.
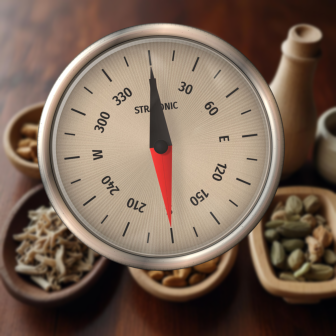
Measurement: 180 °
